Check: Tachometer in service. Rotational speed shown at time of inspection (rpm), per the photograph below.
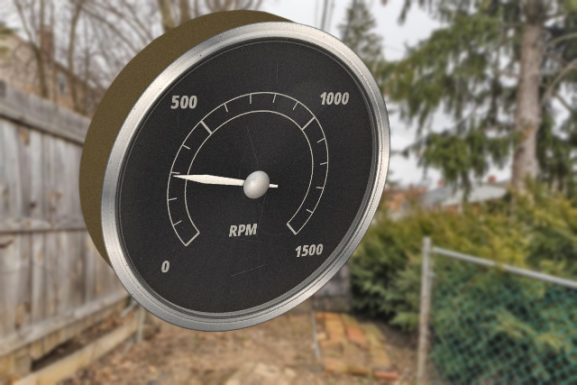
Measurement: 300 rpm
